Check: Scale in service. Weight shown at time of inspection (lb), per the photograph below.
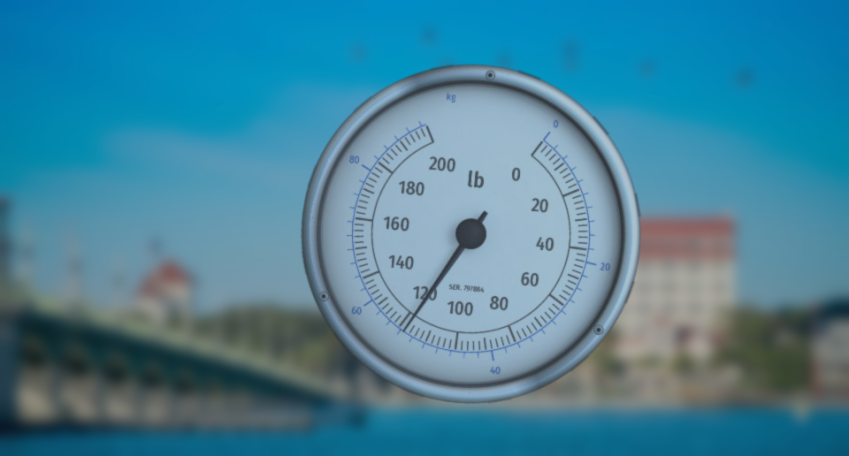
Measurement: 118 lb
